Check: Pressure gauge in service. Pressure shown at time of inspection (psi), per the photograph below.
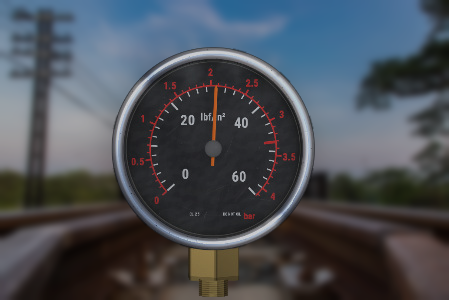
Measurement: 30 psi
